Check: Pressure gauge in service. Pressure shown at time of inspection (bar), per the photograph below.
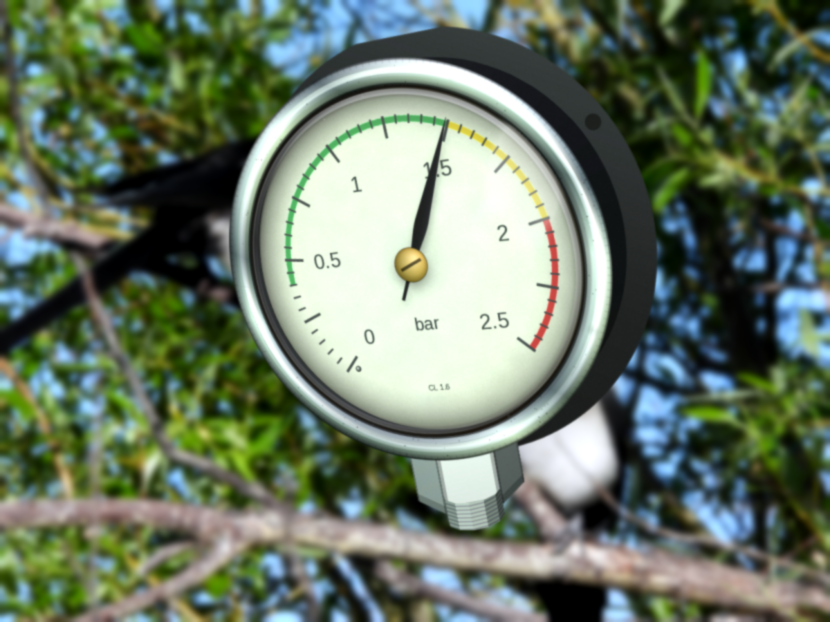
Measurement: 1.5 bar
